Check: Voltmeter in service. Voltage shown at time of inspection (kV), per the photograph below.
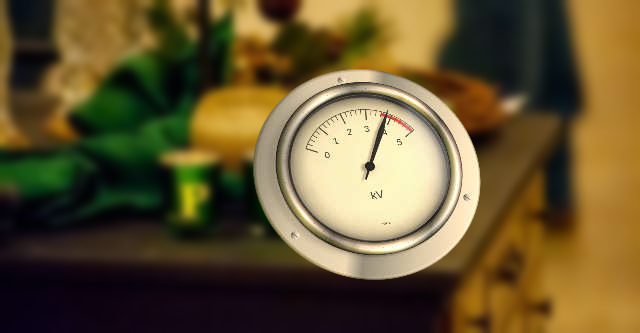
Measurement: 3.8 kV
